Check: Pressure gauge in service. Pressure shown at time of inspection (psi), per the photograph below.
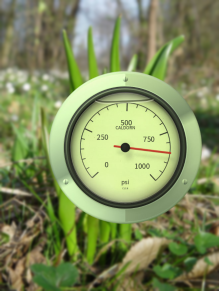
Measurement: 850 psi
